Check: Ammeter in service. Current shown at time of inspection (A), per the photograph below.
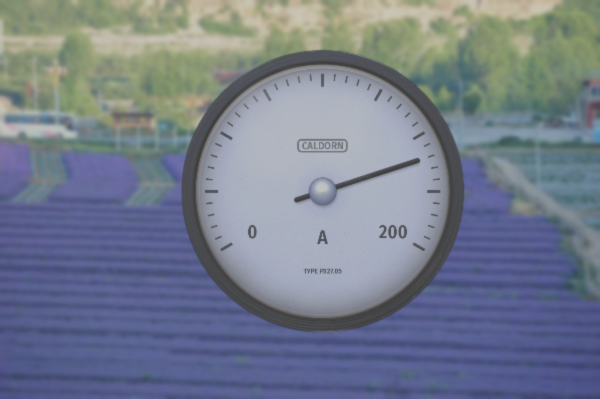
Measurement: 160 A
